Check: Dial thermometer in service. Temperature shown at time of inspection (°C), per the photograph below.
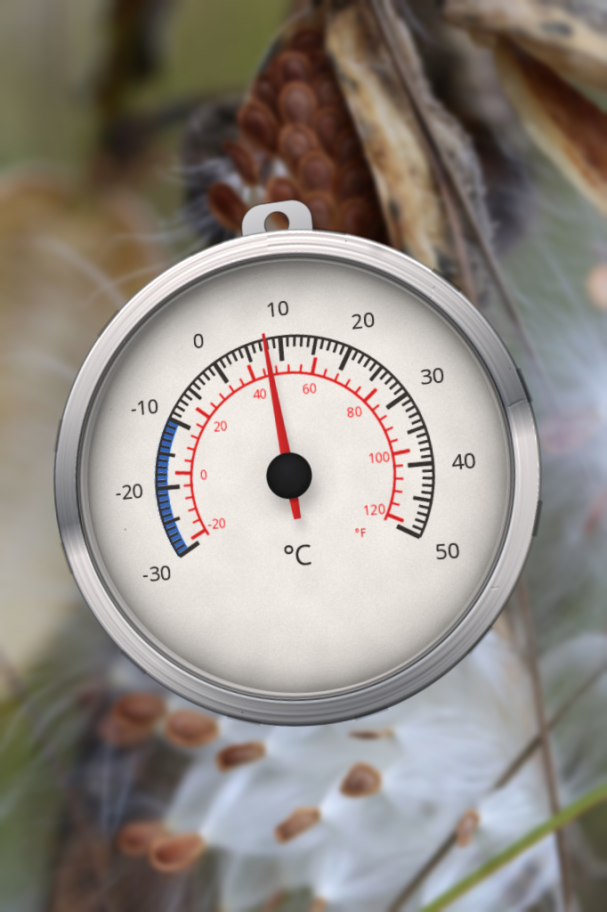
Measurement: 8 °C
